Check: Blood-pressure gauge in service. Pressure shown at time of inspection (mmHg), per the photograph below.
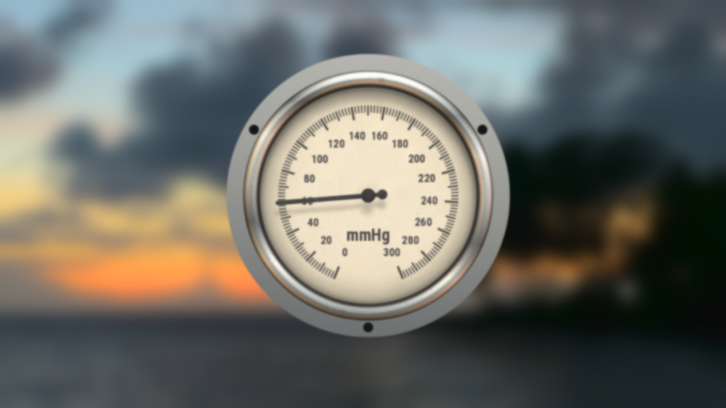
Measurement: 60 mmHg
